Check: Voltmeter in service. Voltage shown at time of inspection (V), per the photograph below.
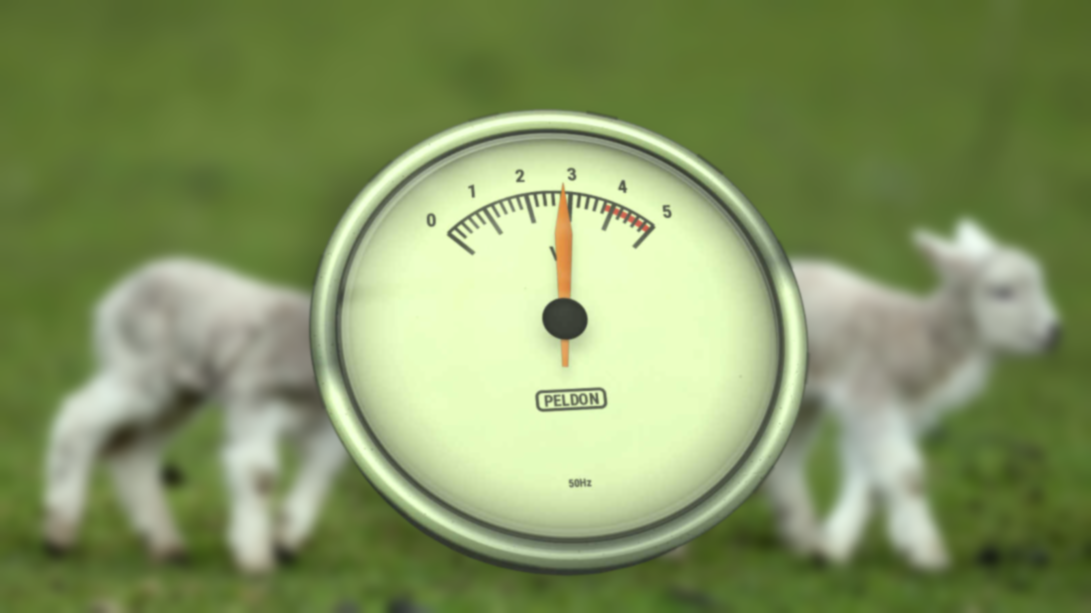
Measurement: 2.8 V
